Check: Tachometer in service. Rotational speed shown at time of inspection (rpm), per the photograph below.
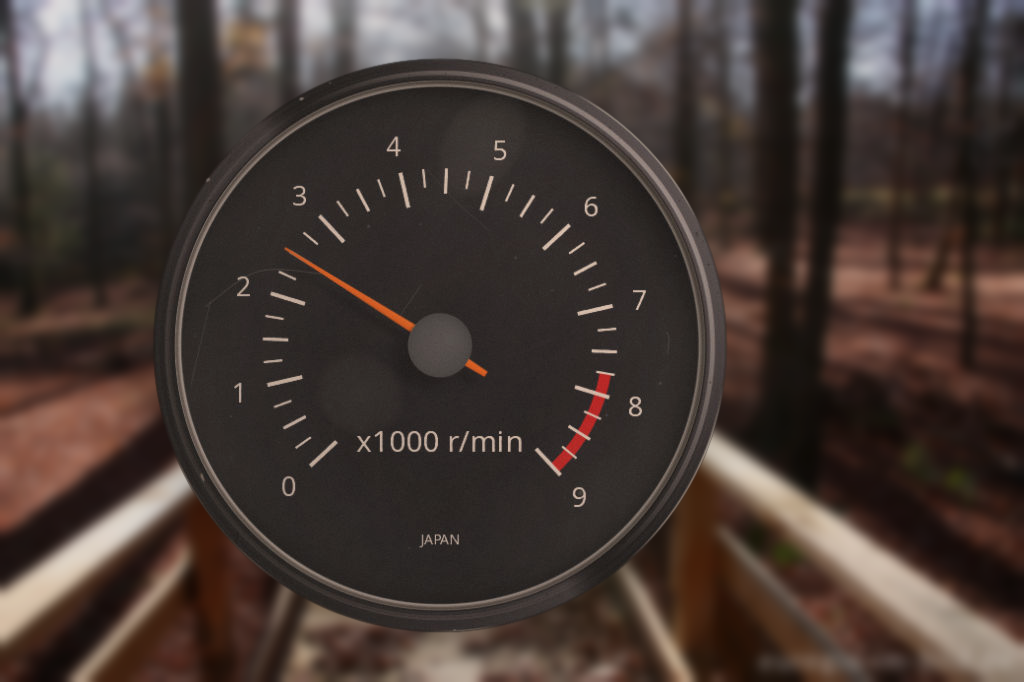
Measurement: 2500 rpm
